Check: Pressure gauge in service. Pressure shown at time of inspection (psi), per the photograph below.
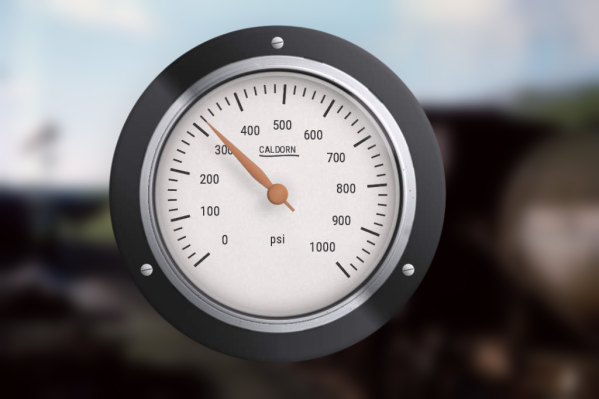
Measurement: 320 psi
